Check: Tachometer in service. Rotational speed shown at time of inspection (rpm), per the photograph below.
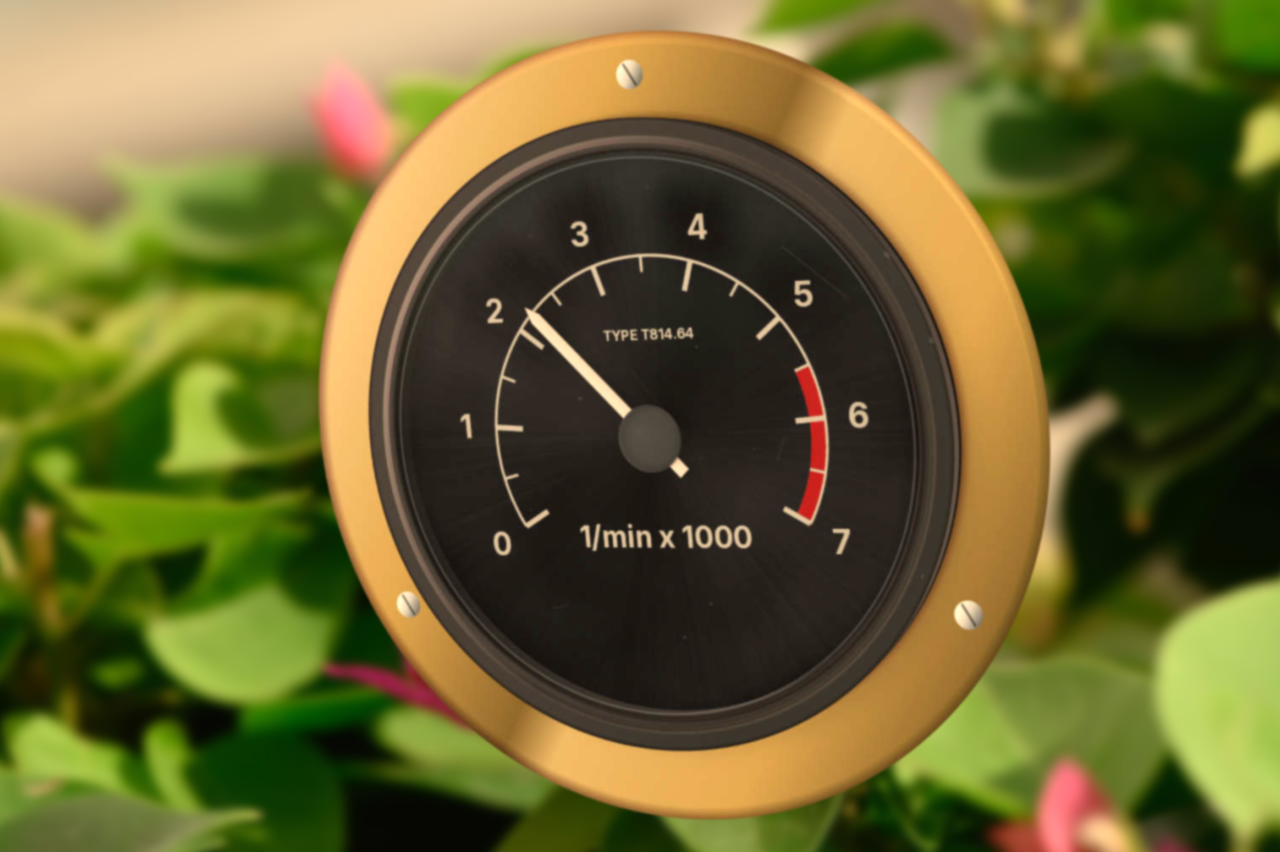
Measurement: 2250 rpm
